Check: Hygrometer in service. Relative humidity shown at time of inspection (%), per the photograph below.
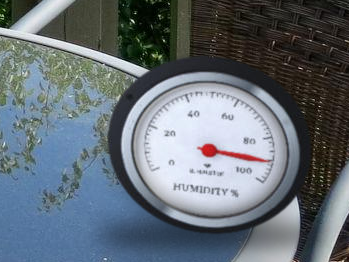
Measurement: 90 %
